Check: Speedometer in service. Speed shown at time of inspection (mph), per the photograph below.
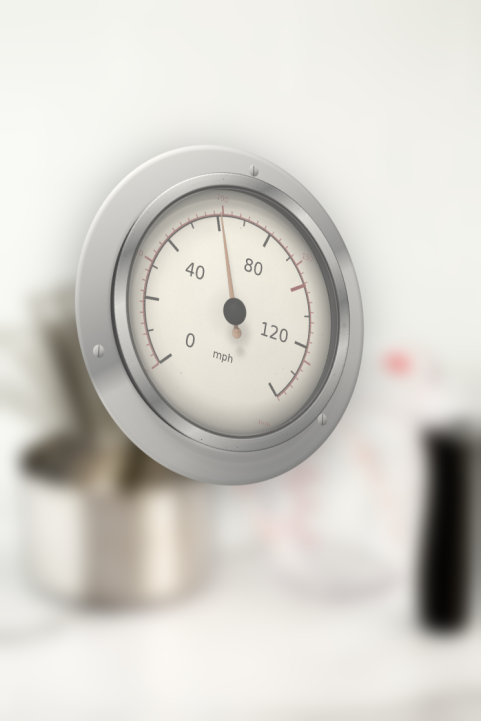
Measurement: 60 mph
